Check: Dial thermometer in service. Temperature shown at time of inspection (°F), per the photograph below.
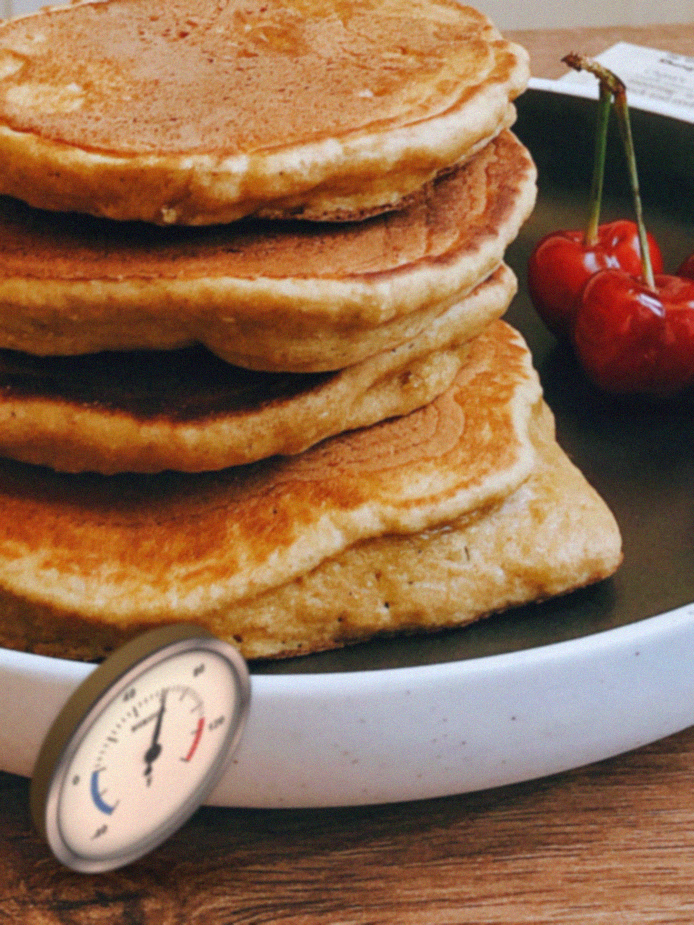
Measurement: 60 °F
